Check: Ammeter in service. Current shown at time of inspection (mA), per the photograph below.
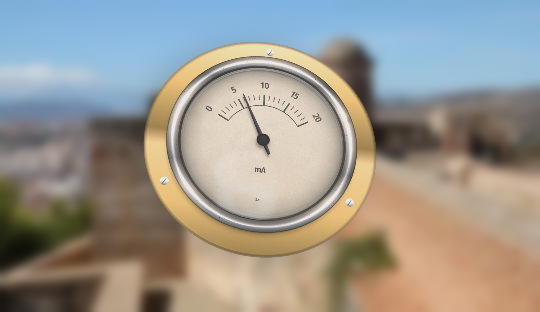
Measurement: 6 mA
